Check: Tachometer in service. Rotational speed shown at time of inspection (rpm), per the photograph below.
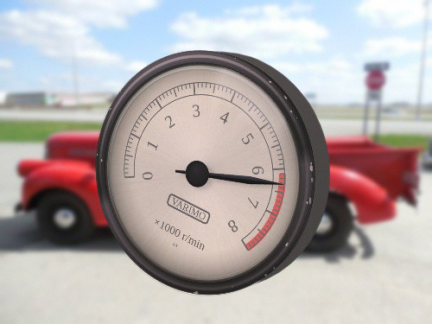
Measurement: 6300 rpm
